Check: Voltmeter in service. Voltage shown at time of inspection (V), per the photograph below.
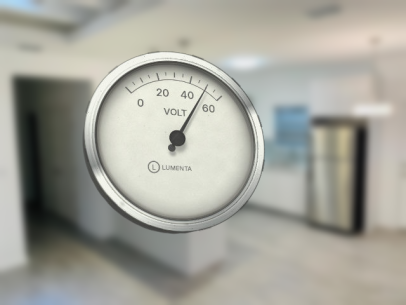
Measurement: 50 V
